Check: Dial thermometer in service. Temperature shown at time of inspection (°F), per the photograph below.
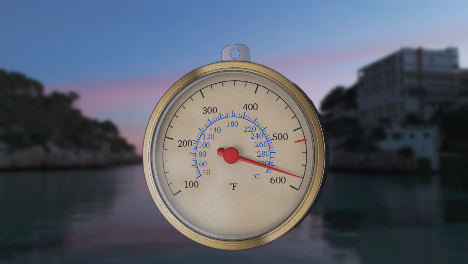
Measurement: 580 °F
